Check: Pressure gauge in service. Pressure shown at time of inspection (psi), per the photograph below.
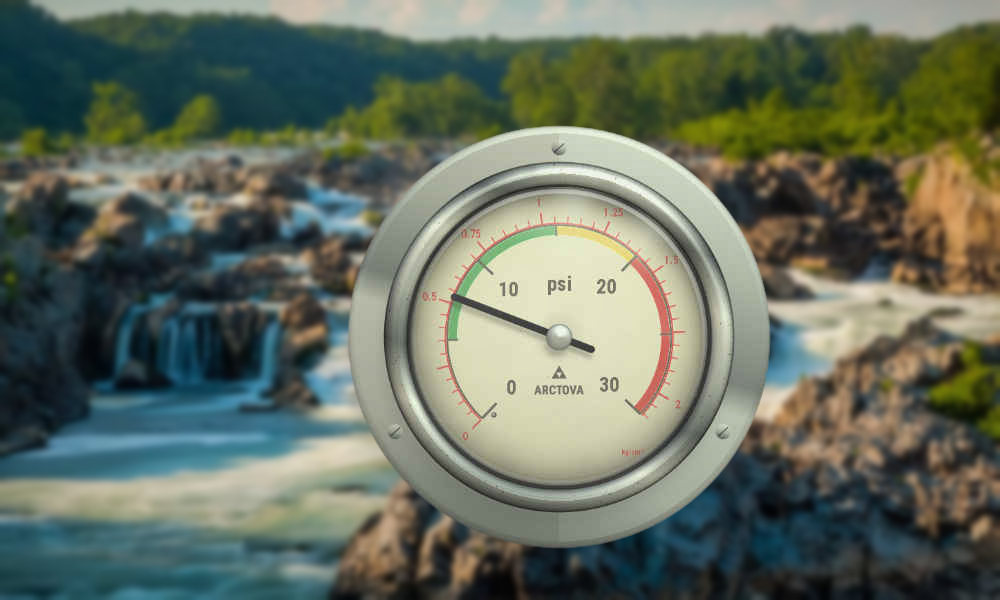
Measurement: 7.5 psi
